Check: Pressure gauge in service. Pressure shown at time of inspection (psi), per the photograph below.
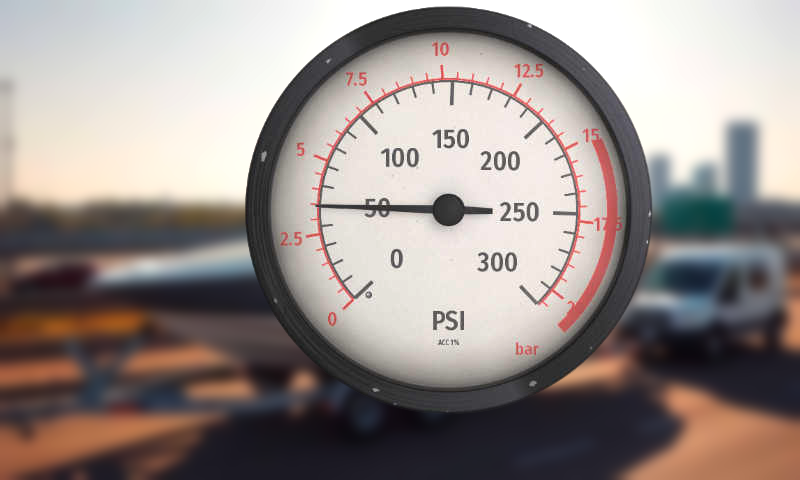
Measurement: 50 psi
